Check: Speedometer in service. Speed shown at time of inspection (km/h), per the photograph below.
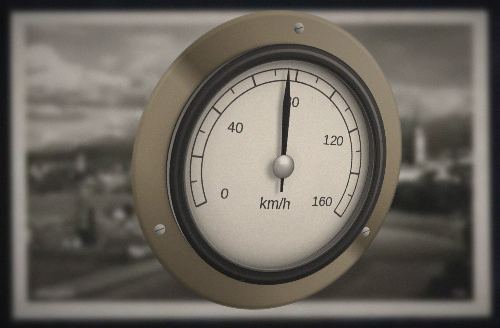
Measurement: 75 km/h
